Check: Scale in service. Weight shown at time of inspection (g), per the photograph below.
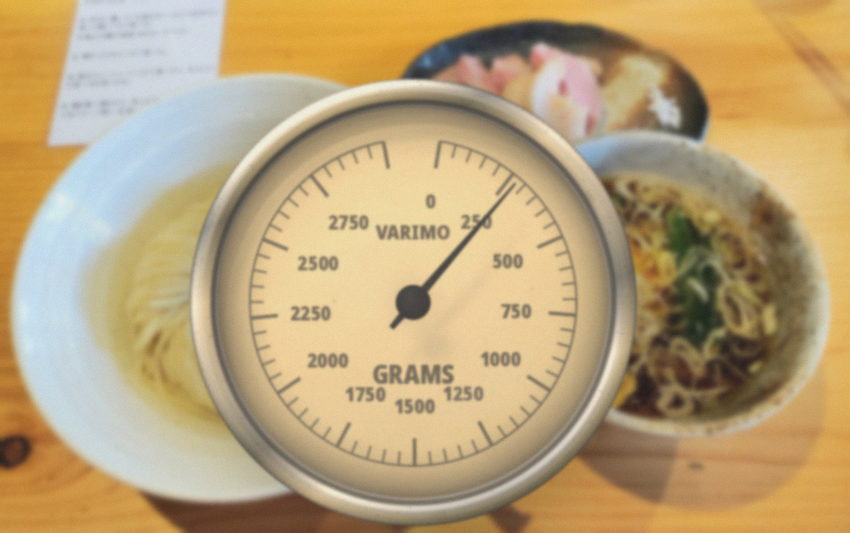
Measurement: 275 g
